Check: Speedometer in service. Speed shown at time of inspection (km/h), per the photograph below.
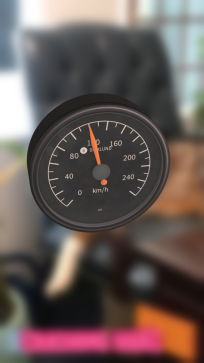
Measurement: 120 km/h
